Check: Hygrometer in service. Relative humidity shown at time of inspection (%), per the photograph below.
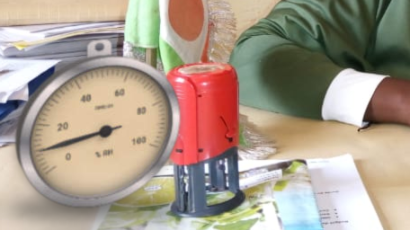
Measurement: 10 %
